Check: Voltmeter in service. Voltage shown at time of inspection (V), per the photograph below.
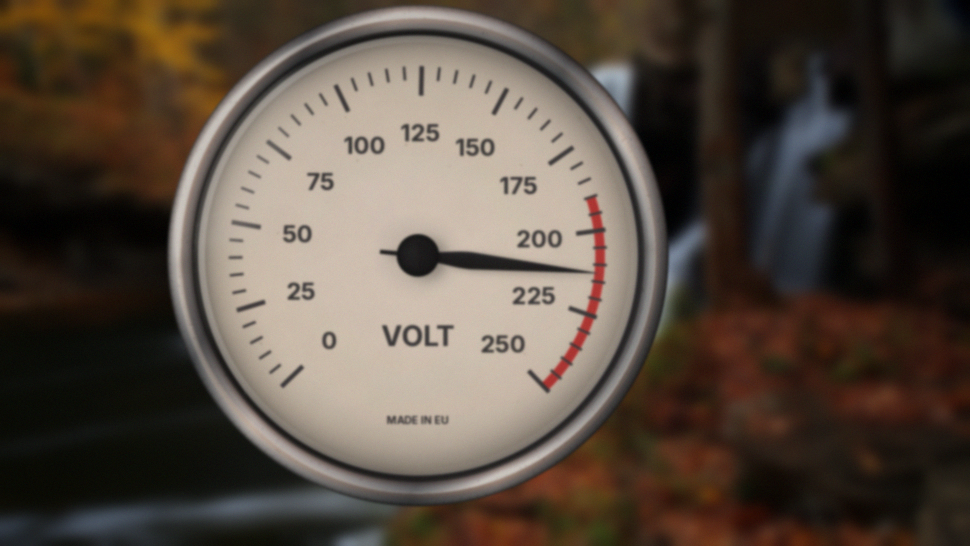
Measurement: 212.5 V
